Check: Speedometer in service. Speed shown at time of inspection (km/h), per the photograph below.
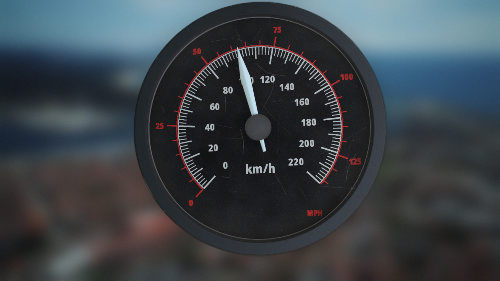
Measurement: 100 km/h
